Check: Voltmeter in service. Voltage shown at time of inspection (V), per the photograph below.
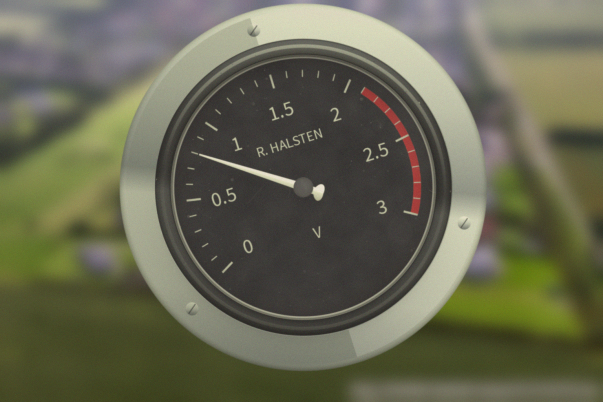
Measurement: 0.8 V
